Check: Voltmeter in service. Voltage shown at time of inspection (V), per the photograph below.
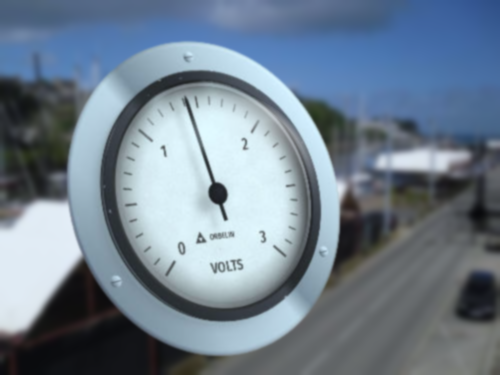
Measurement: 1.4 V
